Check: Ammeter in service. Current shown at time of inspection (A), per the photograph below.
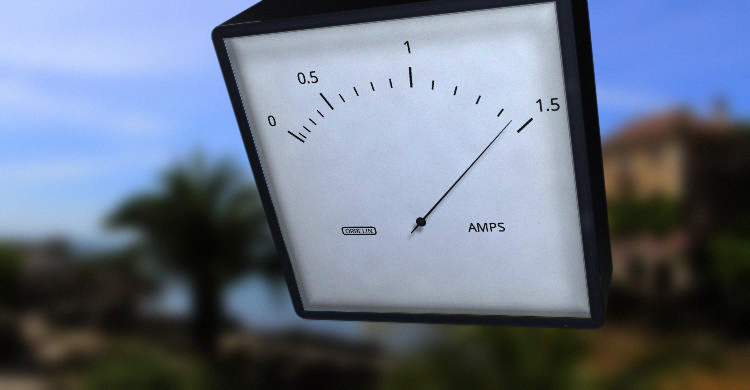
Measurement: 1.45 A
